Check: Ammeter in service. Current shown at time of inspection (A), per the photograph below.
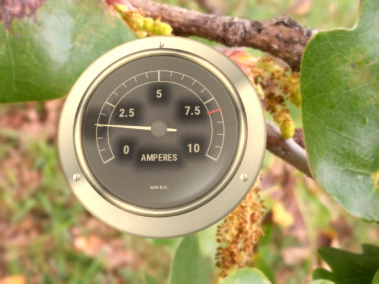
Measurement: 1.5 A
